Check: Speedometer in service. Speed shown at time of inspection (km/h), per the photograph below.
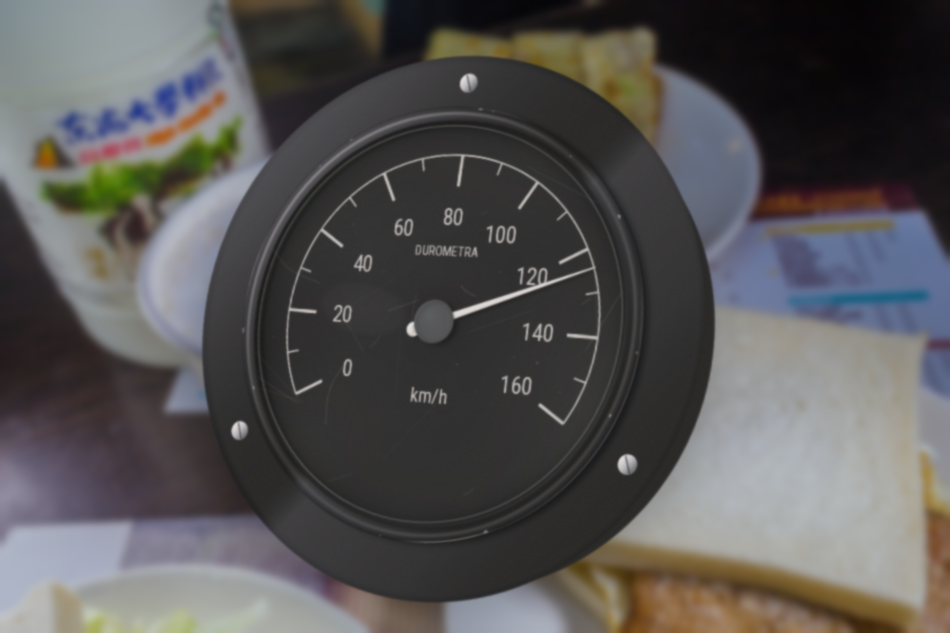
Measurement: 125 km/h
